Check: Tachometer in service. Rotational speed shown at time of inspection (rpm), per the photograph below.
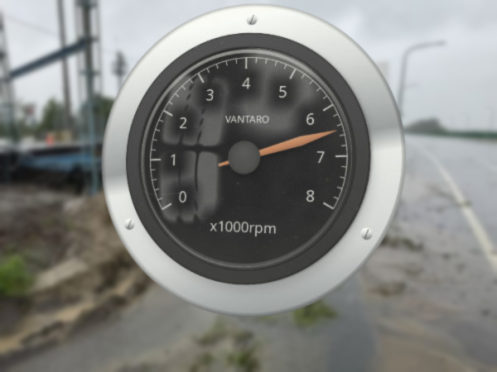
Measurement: 6500 rpm
